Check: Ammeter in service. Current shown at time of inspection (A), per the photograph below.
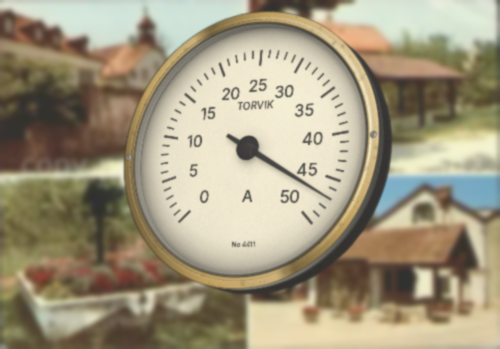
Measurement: 47 A
